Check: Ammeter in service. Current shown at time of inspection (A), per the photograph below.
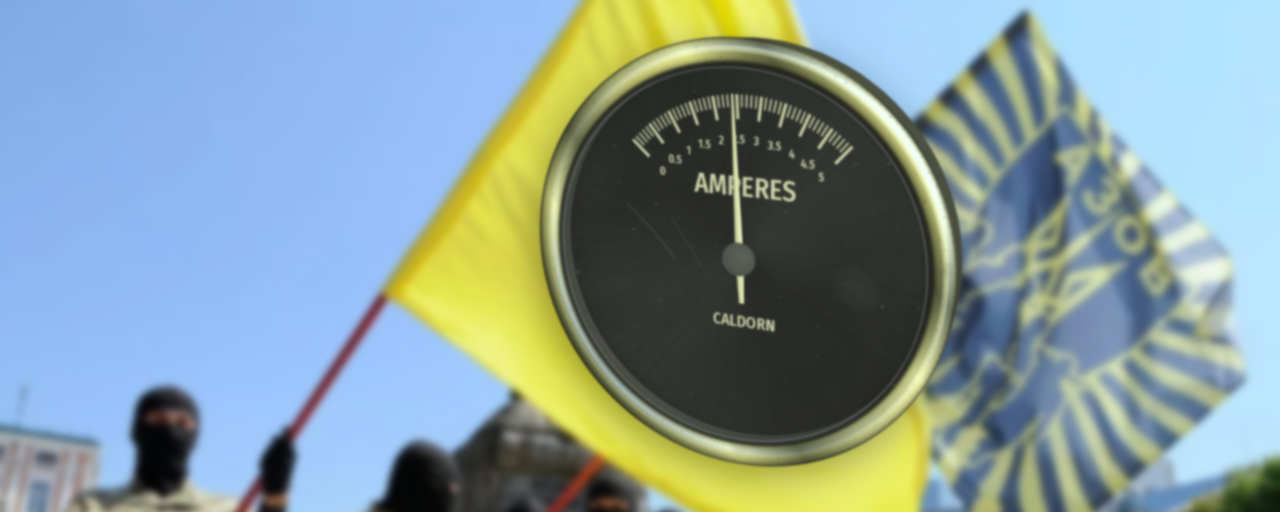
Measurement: 2.5 A
